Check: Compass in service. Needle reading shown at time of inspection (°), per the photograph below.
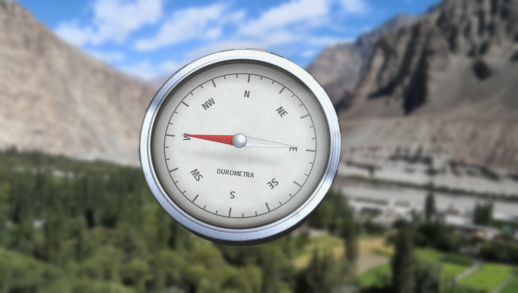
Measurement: 270 °
